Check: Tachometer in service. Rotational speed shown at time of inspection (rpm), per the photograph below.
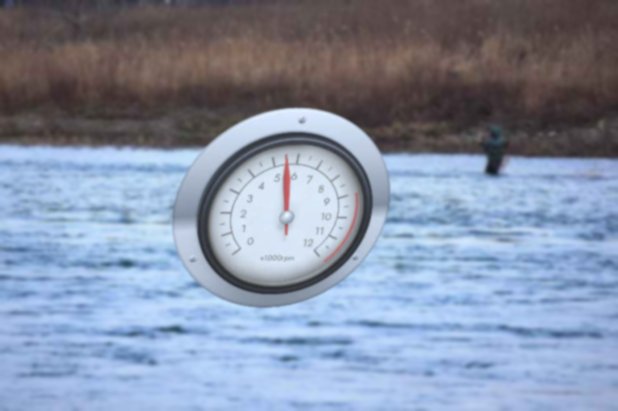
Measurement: 5500 rpm
